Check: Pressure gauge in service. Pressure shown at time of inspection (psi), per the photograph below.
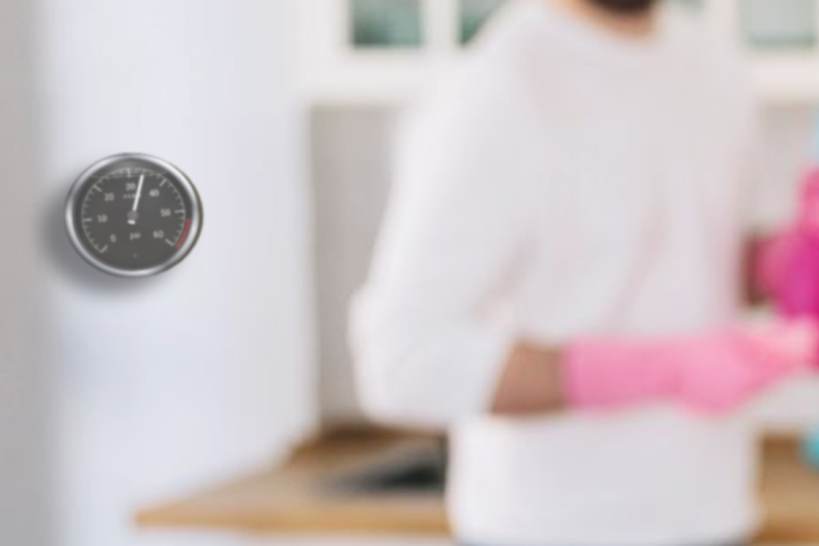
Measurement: 34 psi
